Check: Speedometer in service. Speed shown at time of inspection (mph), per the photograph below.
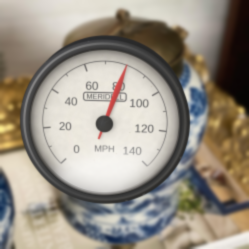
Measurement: 80 mph
